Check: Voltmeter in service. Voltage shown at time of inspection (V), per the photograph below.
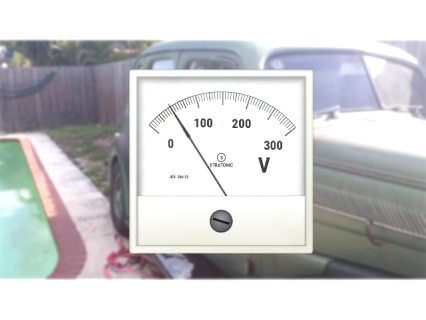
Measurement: 50 V
